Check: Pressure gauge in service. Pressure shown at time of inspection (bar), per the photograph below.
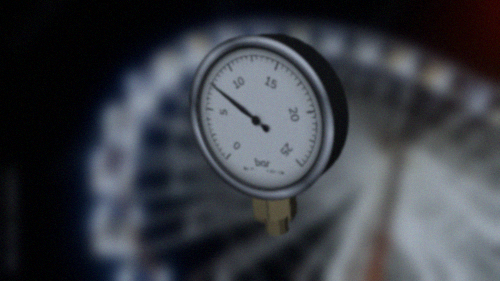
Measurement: 7.5 bar
